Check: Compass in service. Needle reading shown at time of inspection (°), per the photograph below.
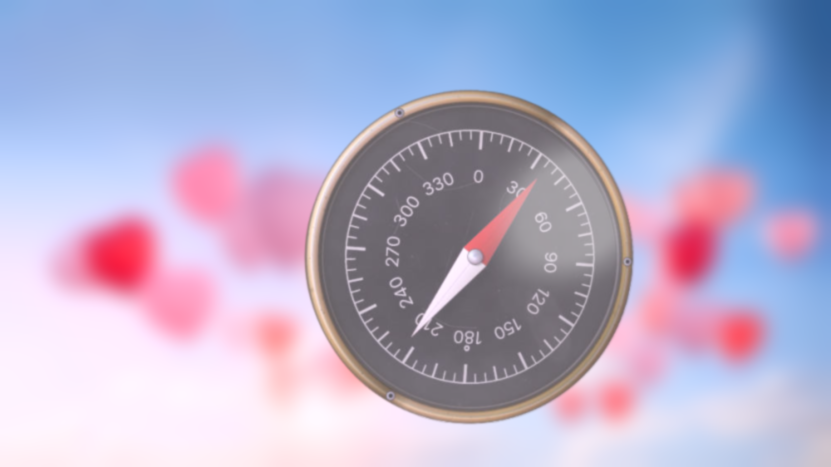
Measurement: 35 °
